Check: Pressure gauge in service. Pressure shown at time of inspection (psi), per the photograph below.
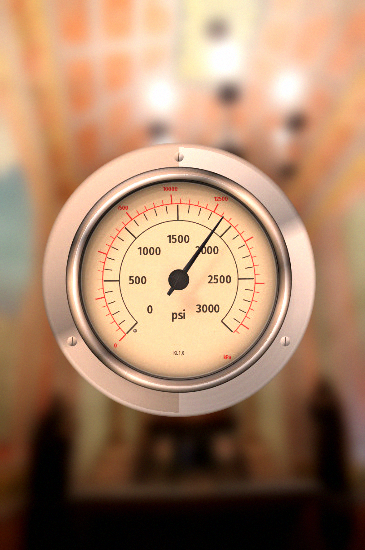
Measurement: 1900 psi
